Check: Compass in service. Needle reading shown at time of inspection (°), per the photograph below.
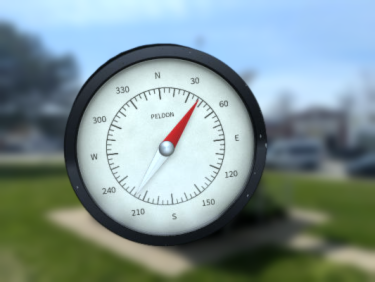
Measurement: 40 °
